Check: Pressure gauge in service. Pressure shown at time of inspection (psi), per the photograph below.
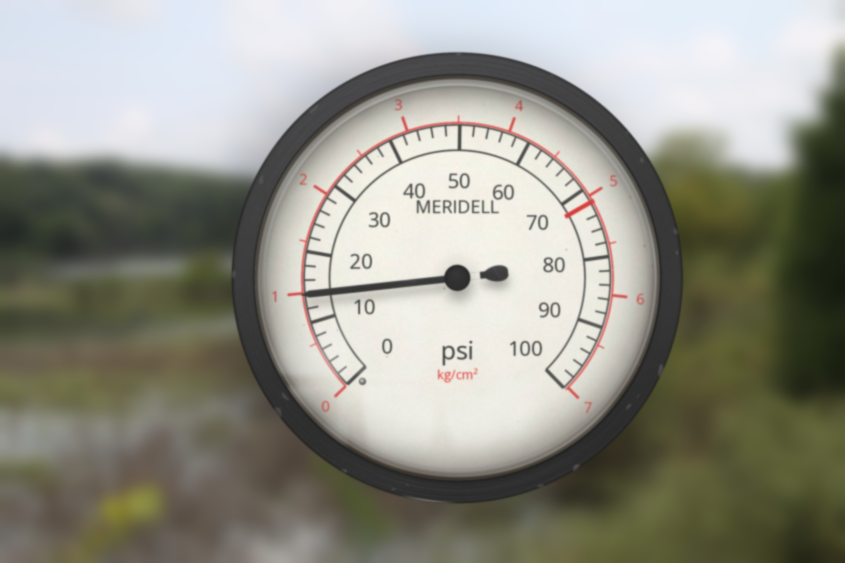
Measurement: 14 psi
